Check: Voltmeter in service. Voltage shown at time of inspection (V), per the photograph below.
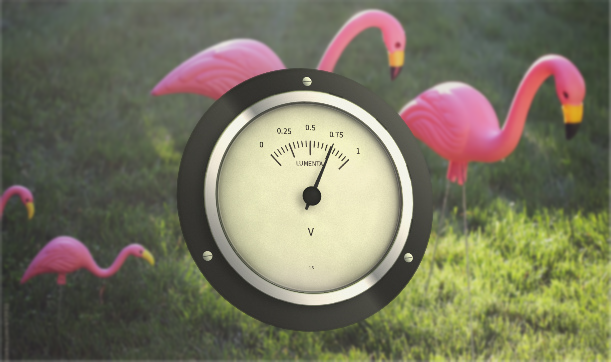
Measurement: 0.75 V
